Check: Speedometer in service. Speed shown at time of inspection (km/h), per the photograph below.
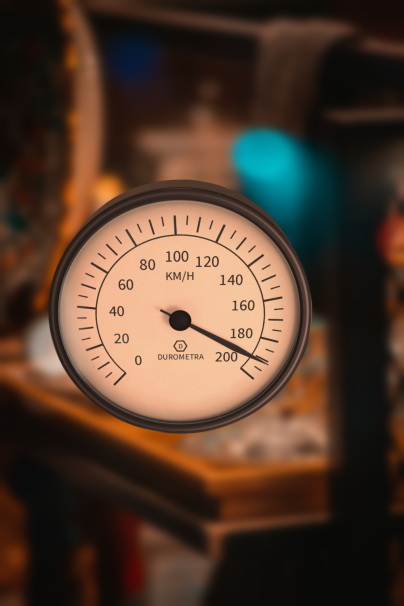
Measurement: 190 km/h
